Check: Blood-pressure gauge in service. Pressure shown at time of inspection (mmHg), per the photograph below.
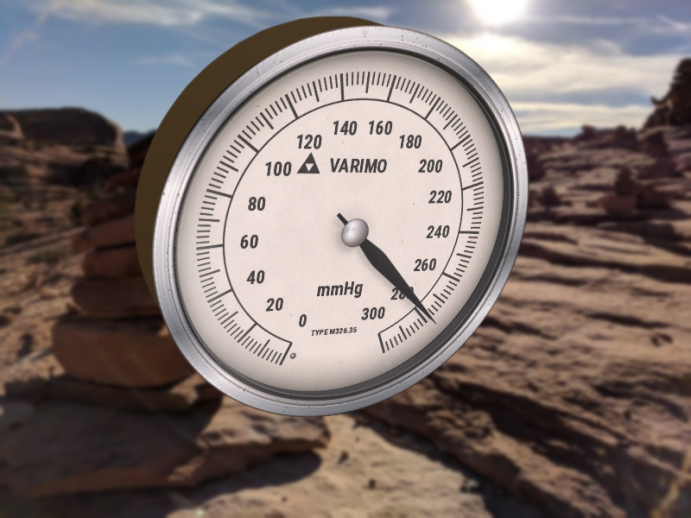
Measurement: 278 mmHg
